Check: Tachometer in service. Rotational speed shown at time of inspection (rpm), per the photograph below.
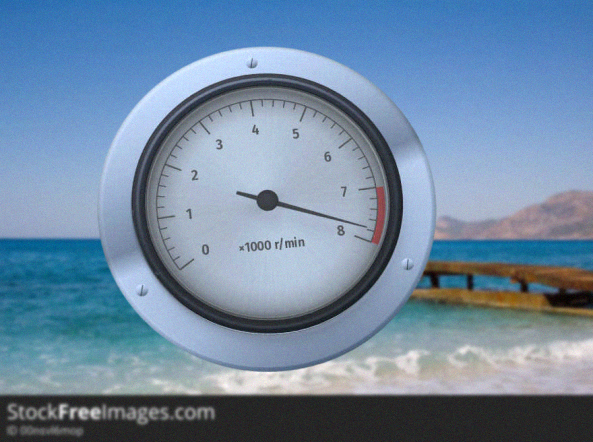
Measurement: 7800 rpm
